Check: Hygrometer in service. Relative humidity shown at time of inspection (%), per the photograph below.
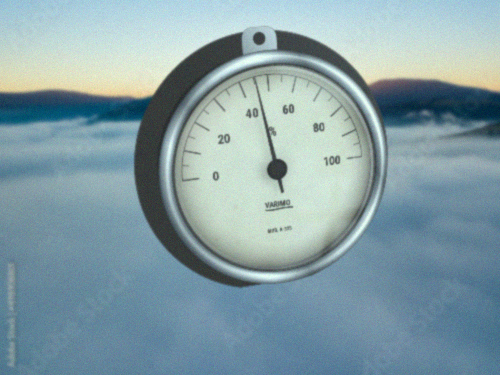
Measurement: 45 %
